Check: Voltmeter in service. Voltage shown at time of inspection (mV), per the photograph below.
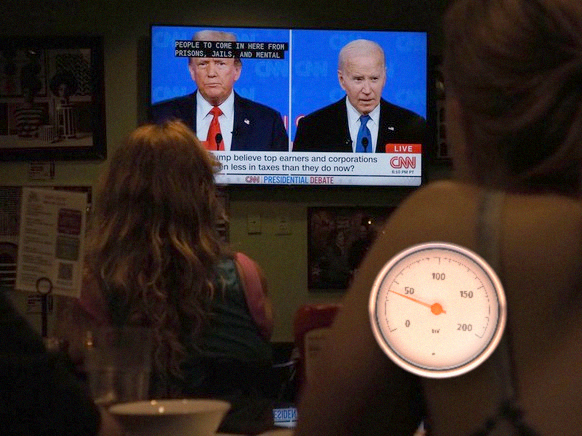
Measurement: 40 mV
